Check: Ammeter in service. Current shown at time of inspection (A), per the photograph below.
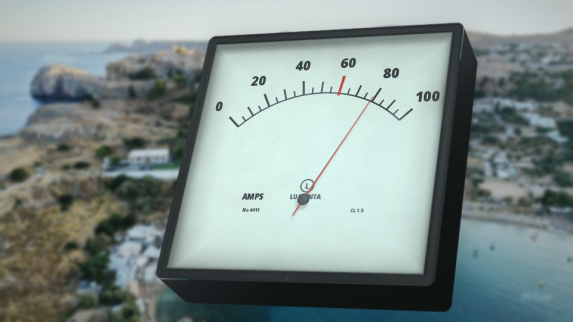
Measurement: 80 A
